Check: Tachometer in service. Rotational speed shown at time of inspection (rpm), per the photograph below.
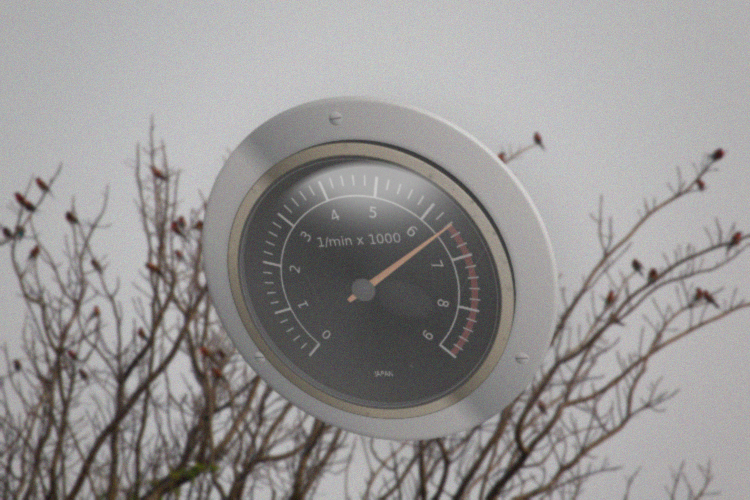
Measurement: 6400 rpm
